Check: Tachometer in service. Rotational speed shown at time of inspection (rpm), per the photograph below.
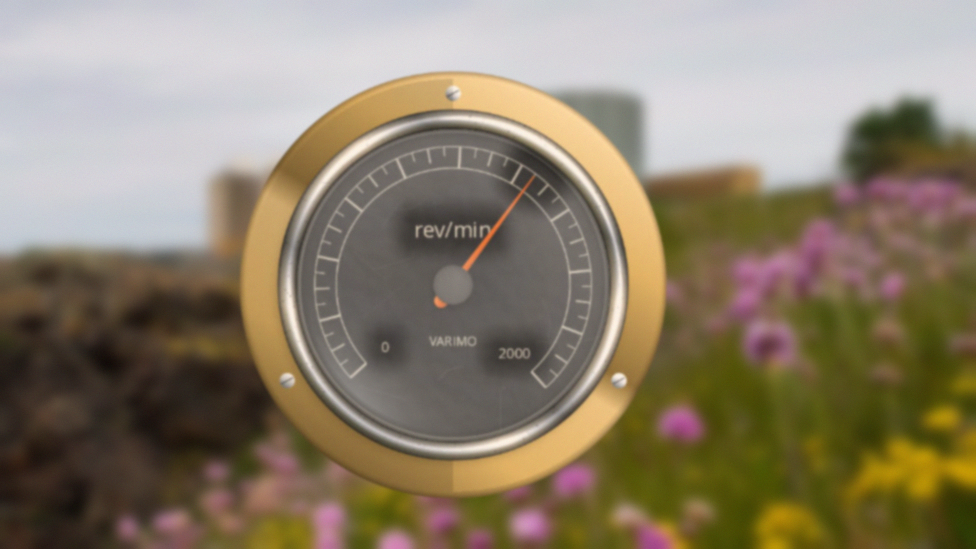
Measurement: 1250 rpm
